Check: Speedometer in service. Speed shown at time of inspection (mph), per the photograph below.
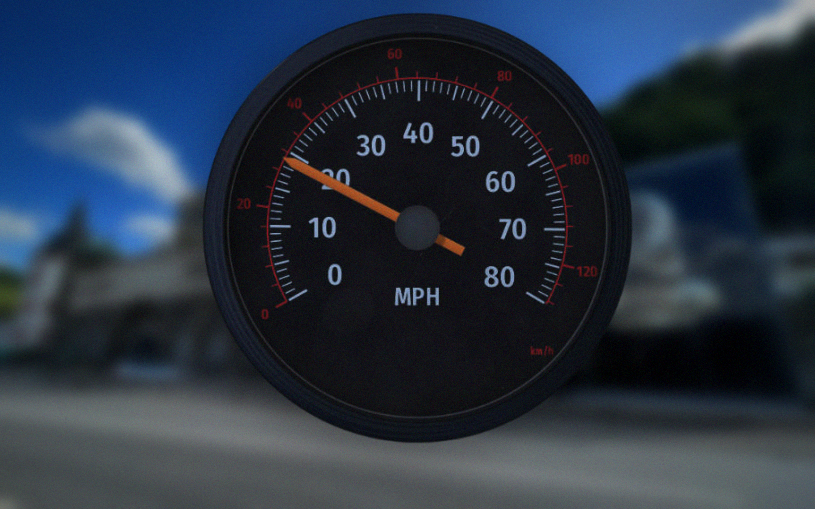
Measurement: 19 mph
